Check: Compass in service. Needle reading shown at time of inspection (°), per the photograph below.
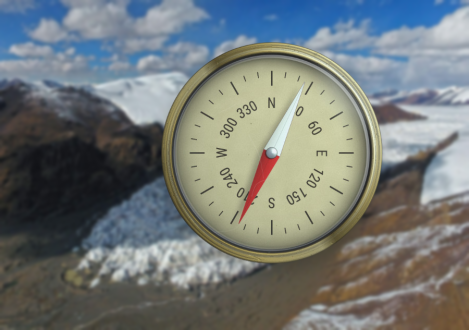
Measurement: 205 °
